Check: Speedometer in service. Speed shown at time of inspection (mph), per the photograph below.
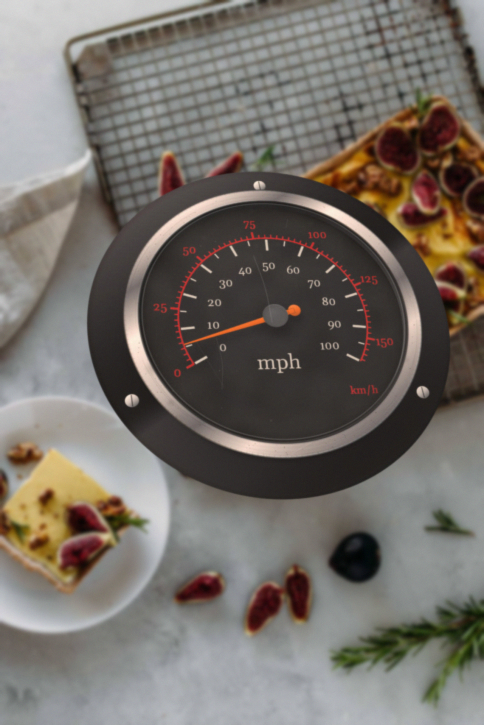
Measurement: 5 mph
